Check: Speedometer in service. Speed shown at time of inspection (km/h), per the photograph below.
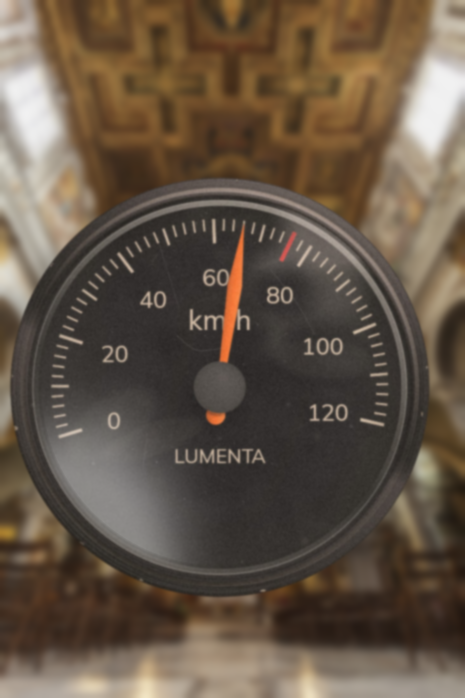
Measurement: 66 km/h
